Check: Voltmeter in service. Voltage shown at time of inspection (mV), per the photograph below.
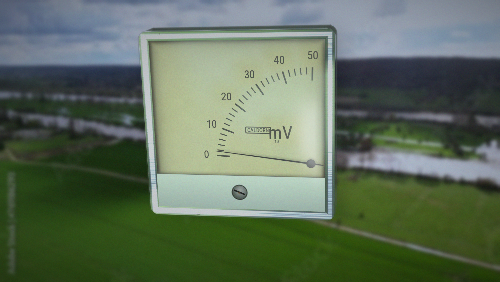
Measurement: 2 mV
